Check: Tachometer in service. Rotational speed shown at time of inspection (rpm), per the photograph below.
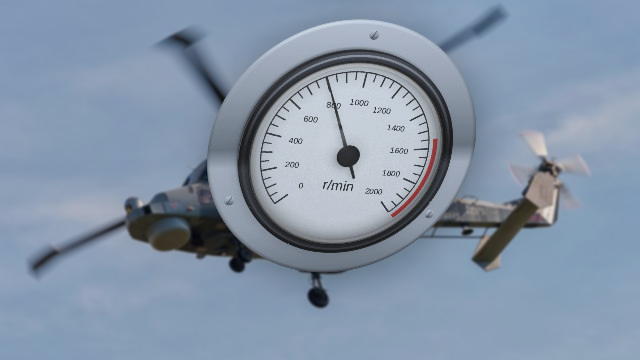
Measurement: 800 rpm
